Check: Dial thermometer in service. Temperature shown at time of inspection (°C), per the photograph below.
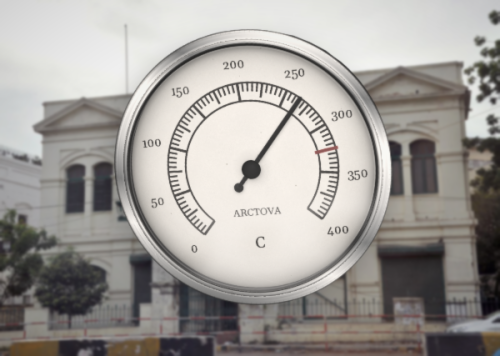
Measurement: 265 °C
